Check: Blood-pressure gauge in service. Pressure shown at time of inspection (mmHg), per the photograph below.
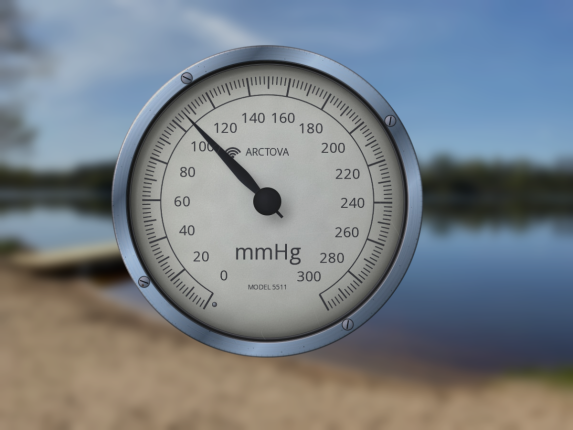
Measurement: 106 mmHg
